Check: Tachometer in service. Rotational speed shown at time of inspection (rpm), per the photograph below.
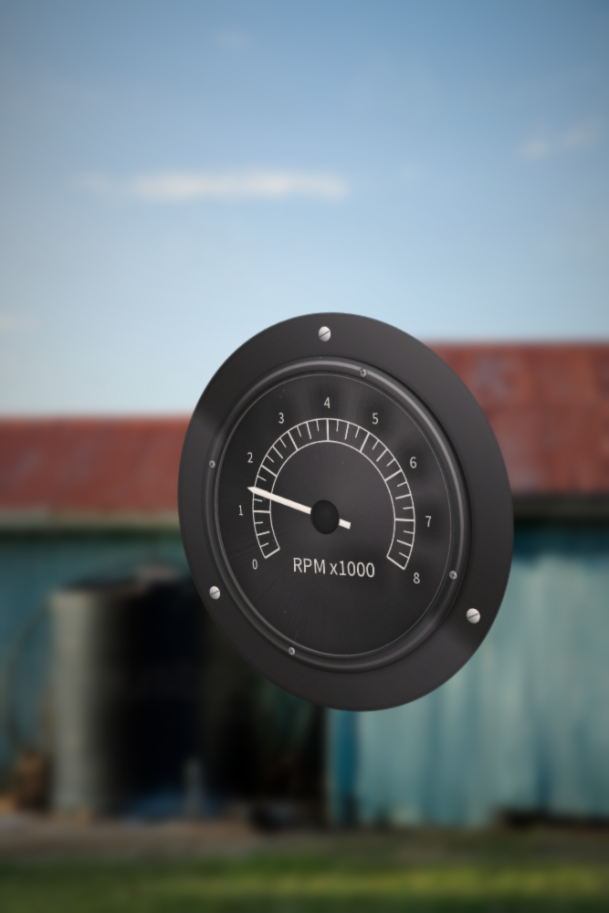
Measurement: 1500 rpm
